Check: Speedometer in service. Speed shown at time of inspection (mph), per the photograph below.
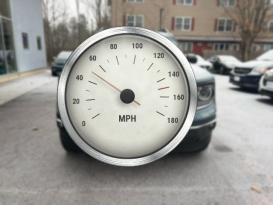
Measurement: 50 mph
